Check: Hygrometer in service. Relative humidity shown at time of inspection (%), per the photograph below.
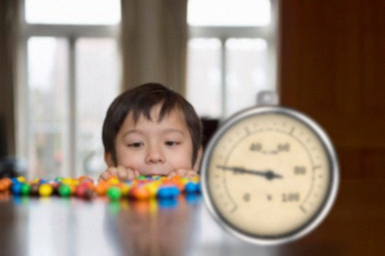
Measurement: 20 %
